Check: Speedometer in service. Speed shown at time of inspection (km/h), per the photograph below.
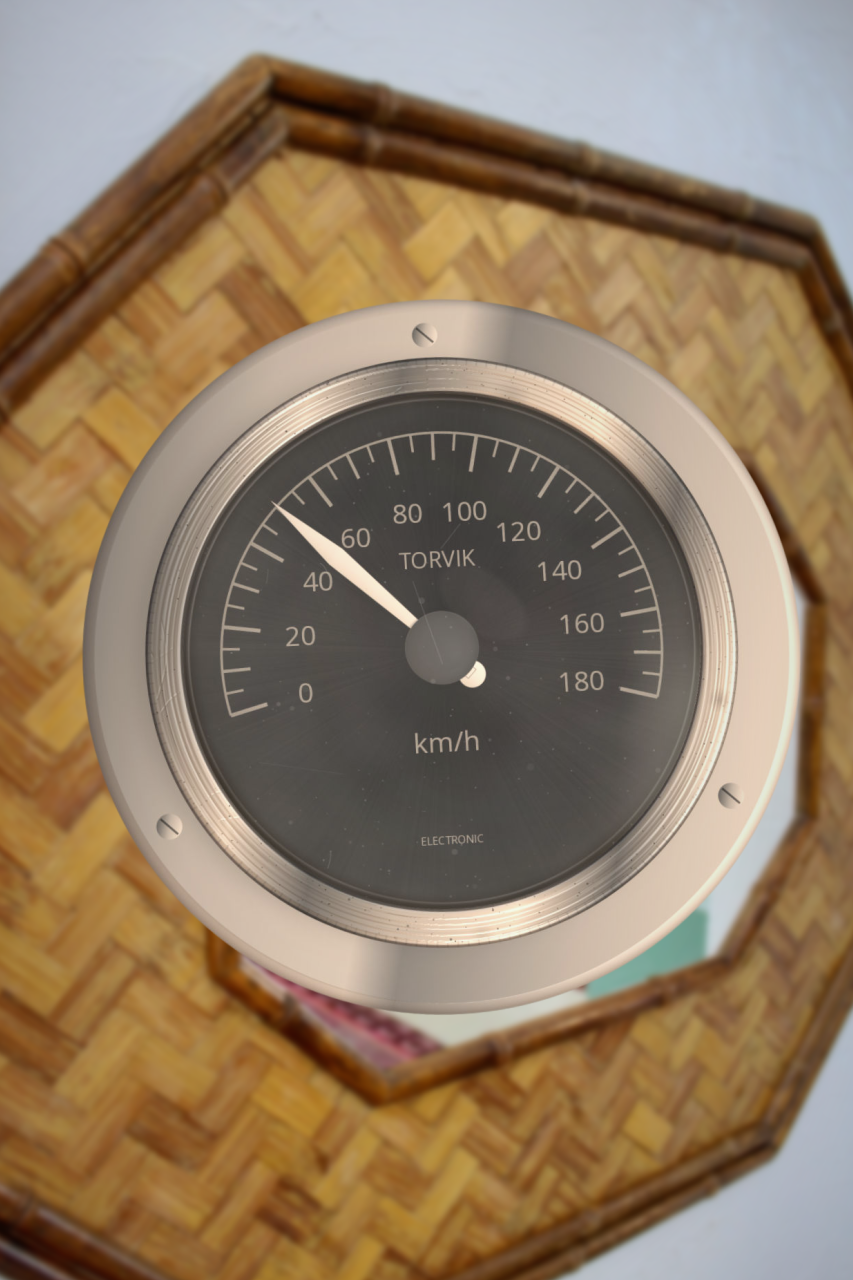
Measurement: 50 km/h
